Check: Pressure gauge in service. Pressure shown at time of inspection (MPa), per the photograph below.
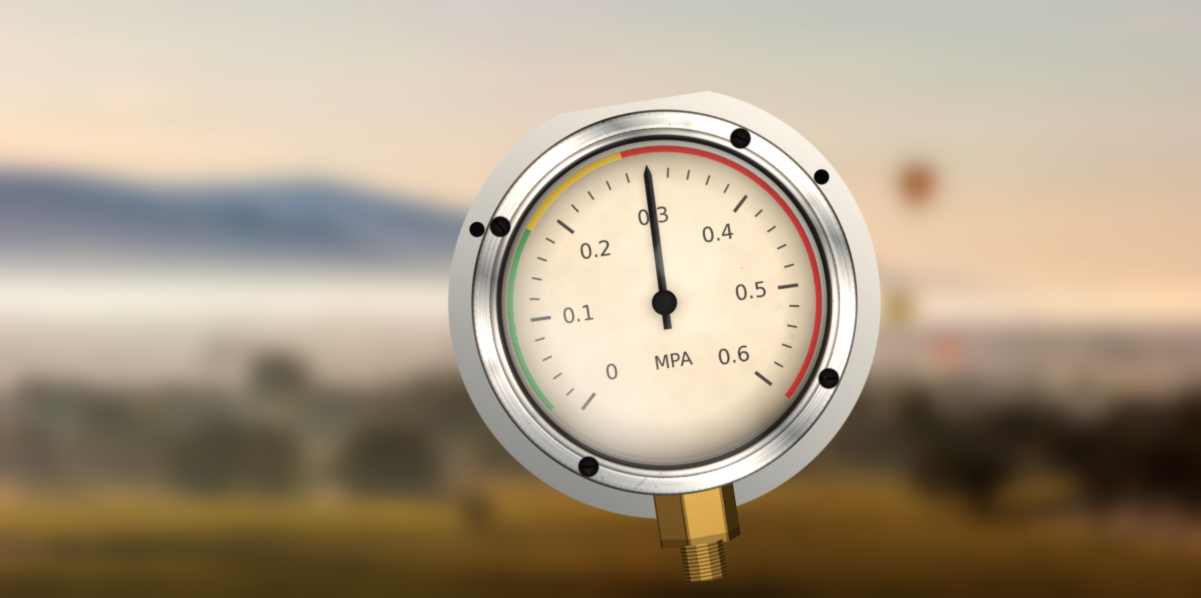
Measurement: 0.3 MPa
